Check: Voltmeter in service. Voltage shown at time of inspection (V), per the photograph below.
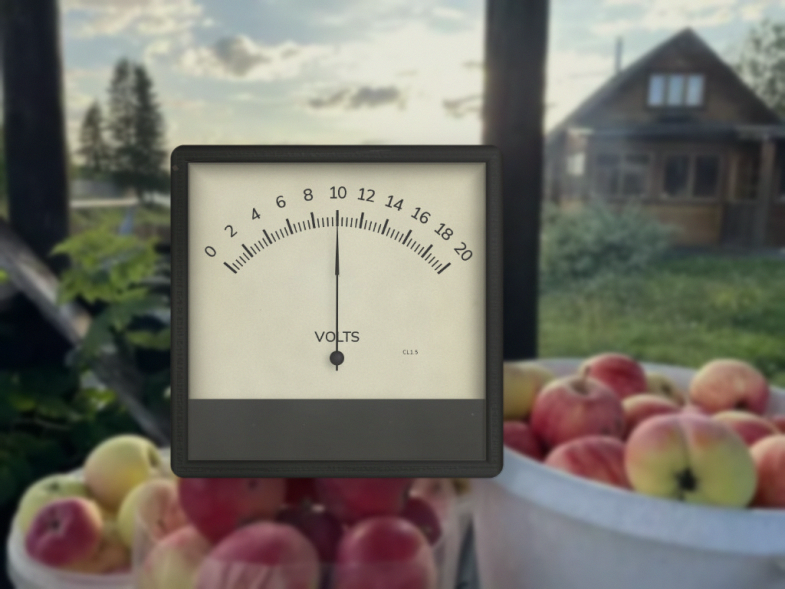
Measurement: 10 V
